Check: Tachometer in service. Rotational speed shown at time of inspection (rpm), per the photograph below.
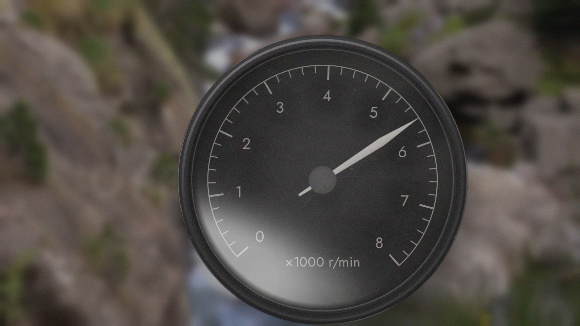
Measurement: 5600 rpm
